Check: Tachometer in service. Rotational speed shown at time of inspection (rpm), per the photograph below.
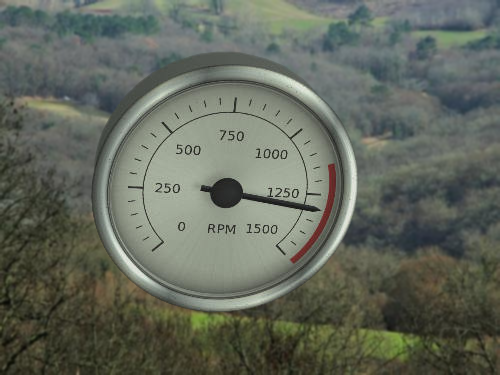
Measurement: 1300 rpm
